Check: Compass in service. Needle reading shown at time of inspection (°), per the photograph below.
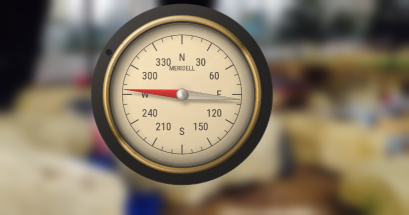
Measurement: 275 °
